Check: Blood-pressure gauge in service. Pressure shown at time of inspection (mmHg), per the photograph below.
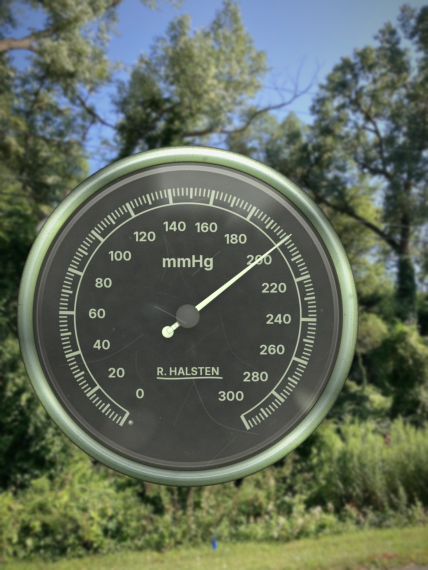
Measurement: 200 mmHg
